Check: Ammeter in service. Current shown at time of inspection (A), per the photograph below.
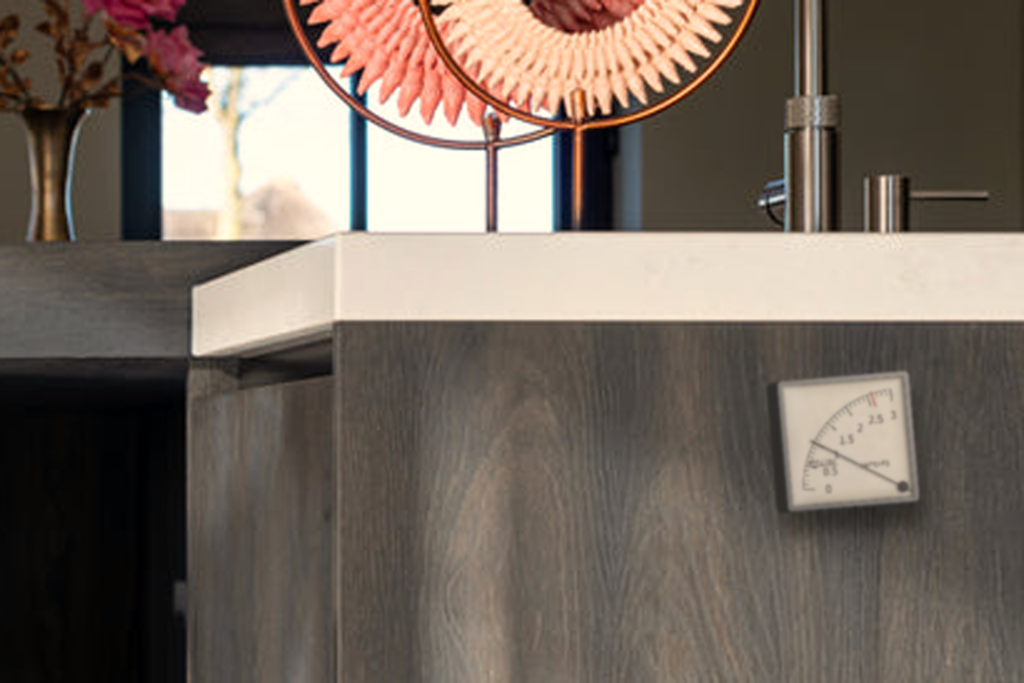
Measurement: 1 A
